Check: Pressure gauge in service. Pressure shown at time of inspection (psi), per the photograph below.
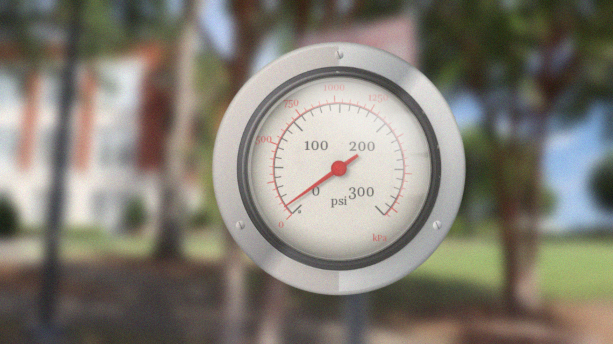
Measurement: 10 psi
